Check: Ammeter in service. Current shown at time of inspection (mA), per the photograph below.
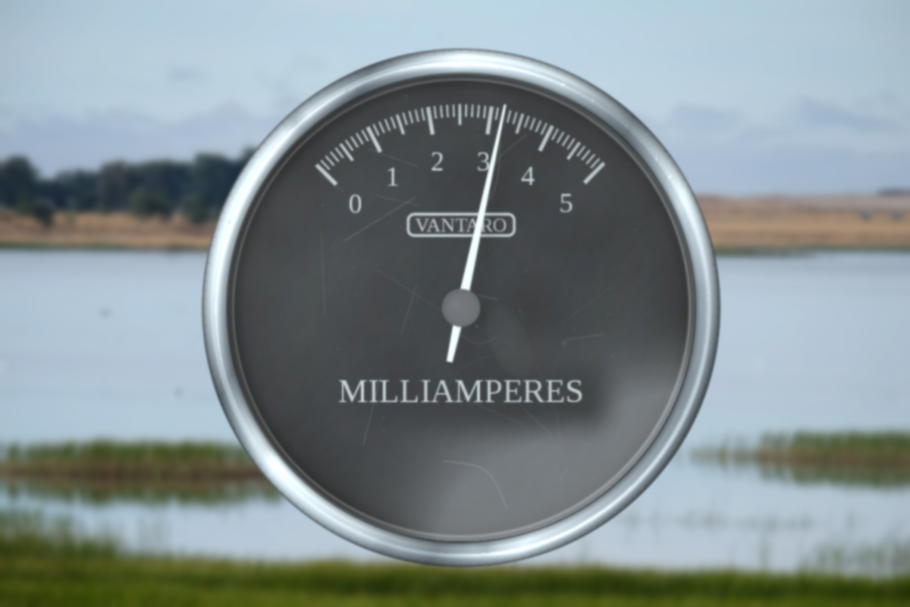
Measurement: 3.2 mA
